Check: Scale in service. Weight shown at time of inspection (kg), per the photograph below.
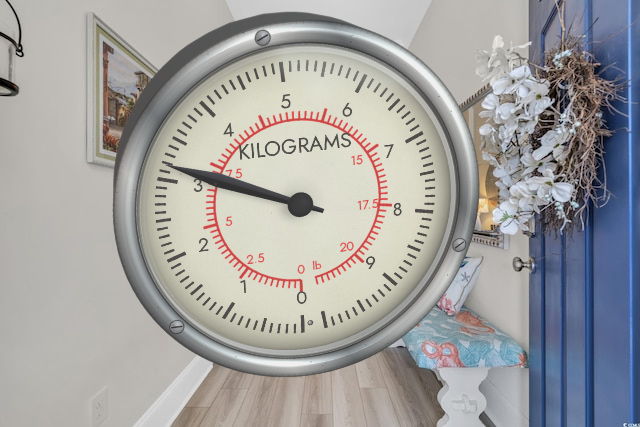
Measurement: 3.2 kg
